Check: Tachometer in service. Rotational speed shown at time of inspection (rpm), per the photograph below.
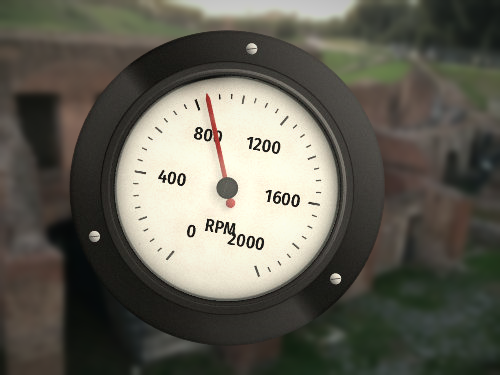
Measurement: 850 rpm
